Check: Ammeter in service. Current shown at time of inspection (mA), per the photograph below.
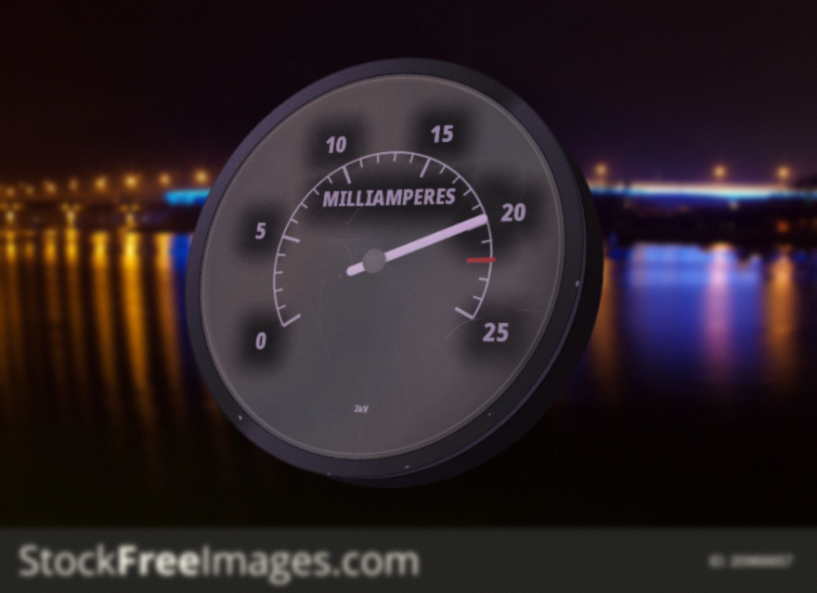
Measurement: 20 mA
